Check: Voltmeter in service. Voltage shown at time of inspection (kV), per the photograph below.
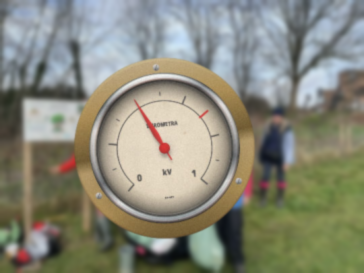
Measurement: 0.4 kV
